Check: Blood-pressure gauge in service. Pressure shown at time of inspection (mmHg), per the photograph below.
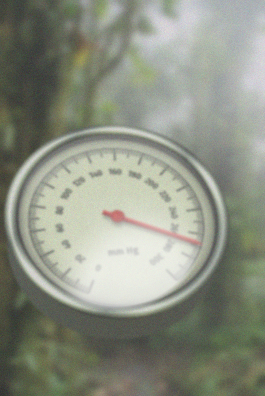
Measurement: 270 mmHg
